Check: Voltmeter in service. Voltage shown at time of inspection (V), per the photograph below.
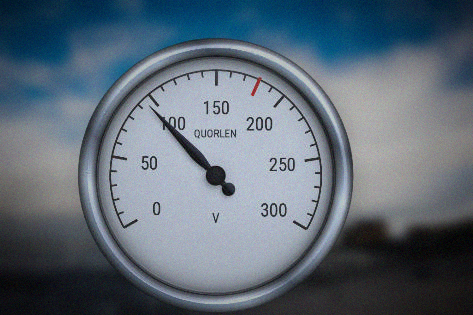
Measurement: 95 V
